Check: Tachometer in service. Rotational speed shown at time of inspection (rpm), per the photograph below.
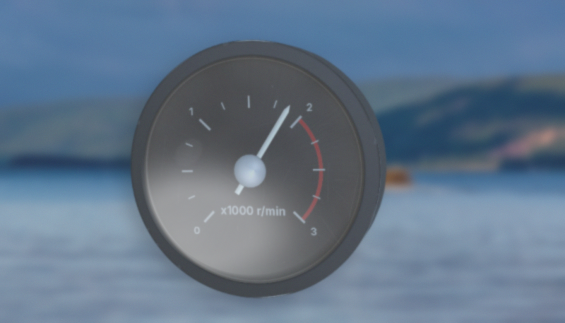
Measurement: 1875 rpm
